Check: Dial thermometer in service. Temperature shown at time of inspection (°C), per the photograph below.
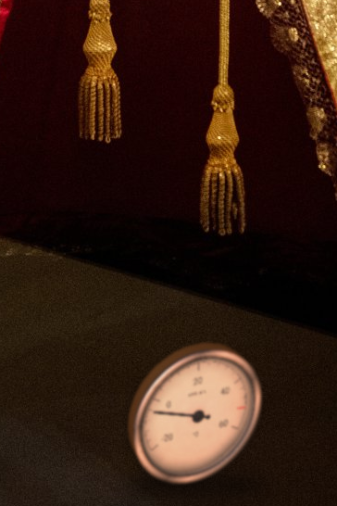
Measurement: -4 °C
